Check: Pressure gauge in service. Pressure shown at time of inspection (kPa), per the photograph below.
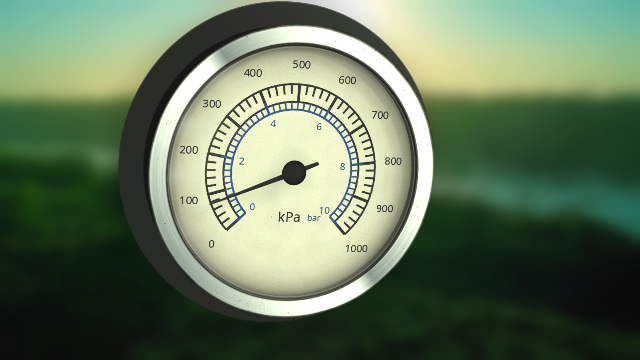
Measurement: 80 kPa
